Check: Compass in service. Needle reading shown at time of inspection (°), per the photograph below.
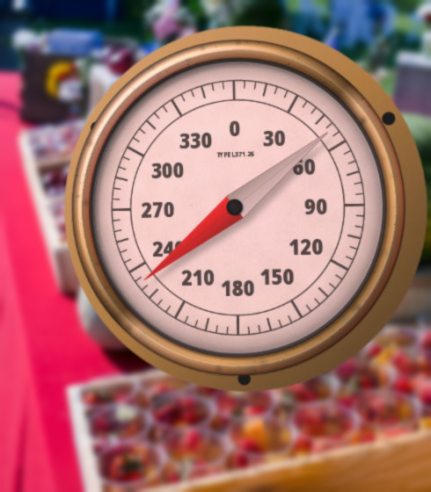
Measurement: 232.5 °
